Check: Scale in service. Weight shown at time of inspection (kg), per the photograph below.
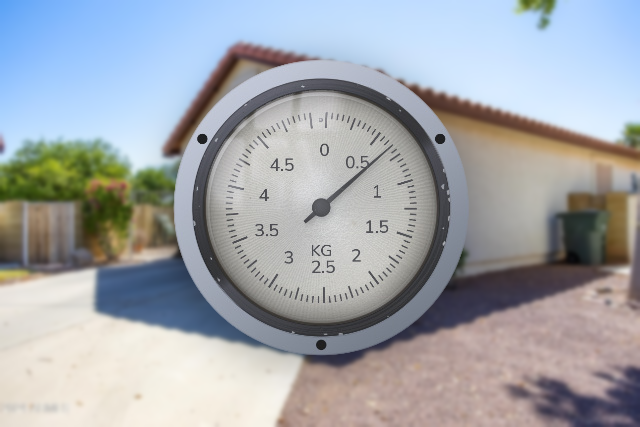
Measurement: 0.65 kg
